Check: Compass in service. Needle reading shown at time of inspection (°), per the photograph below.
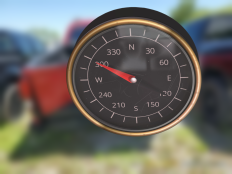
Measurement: 300 °
